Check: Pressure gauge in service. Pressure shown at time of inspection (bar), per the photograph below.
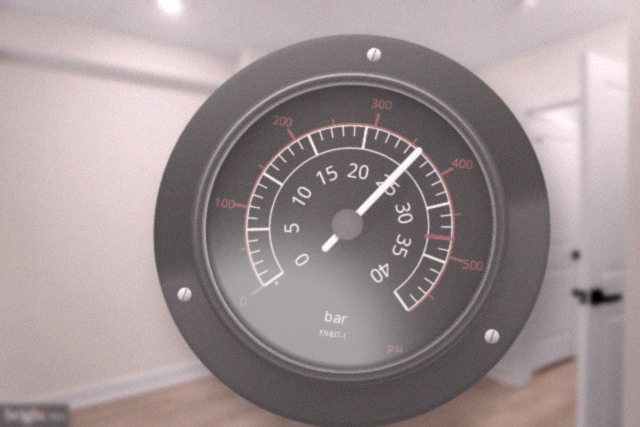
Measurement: 25 bar
